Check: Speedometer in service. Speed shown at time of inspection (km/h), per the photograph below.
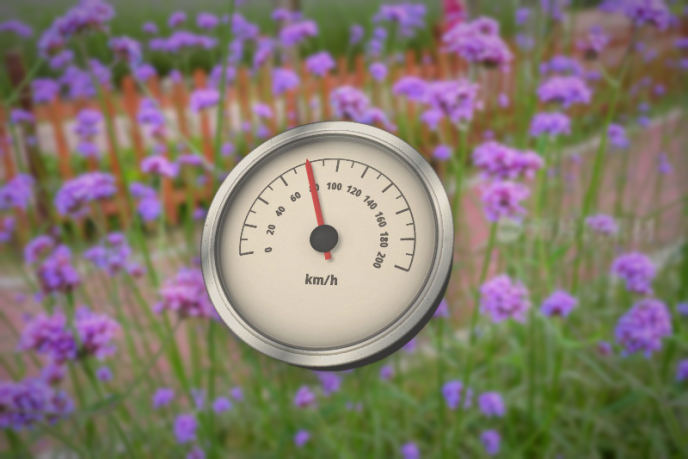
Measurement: 80 km/h
